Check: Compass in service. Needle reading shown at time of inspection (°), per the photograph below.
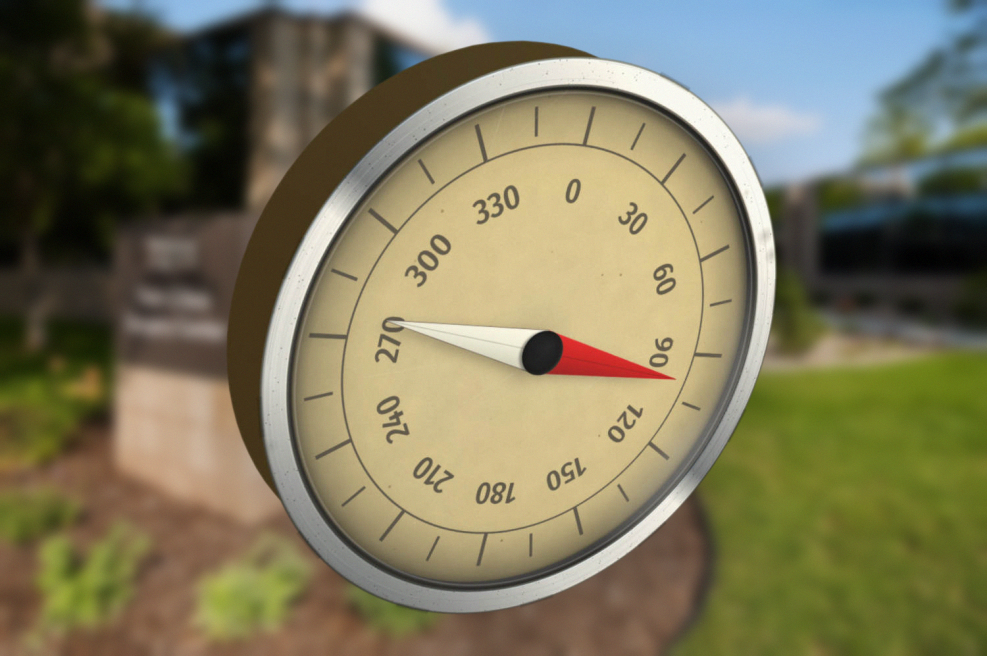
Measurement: 97.5 °
